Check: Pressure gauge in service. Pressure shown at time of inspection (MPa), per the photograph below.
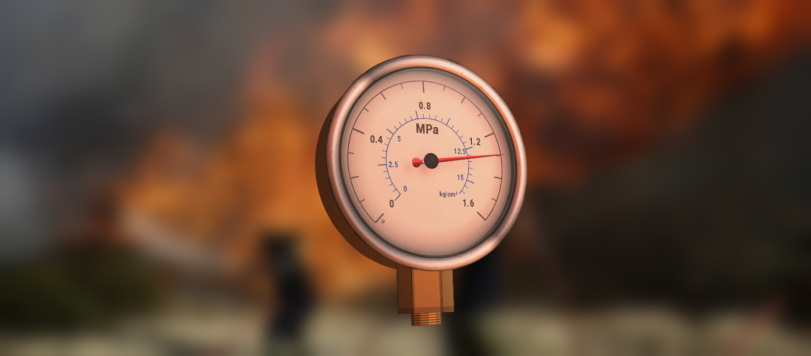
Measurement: 1.3 MPa
